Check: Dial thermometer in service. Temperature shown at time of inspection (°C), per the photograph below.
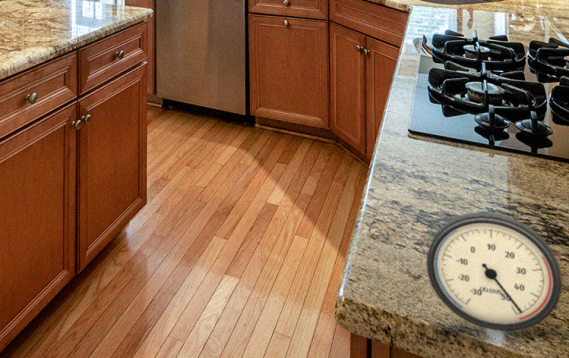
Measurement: 48 °C
